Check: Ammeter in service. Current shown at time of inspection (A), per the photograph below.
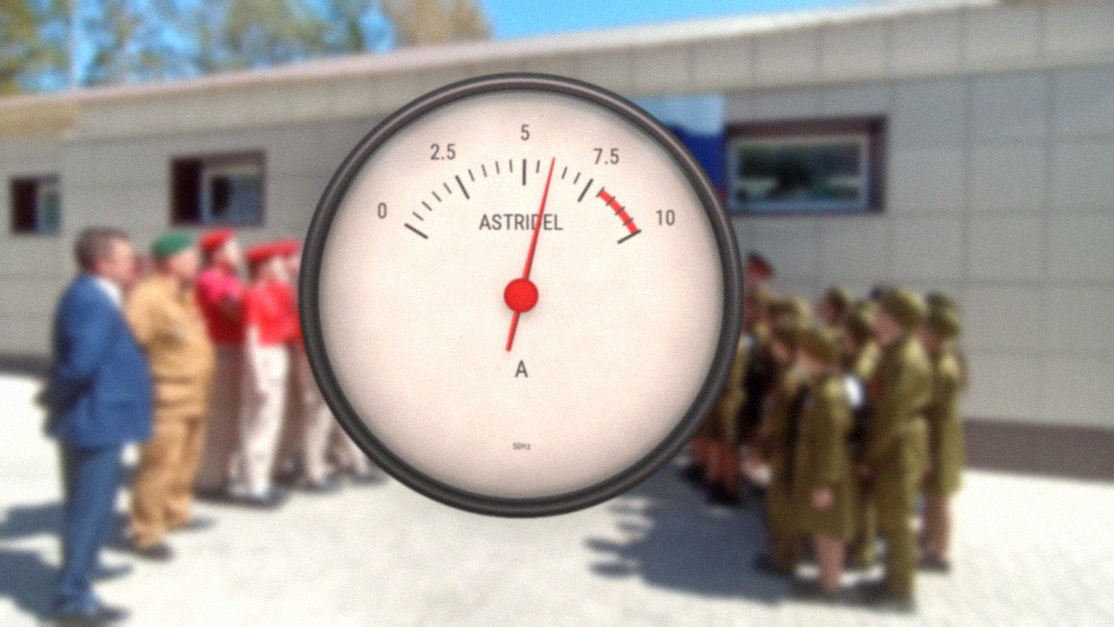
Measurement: 6 A
